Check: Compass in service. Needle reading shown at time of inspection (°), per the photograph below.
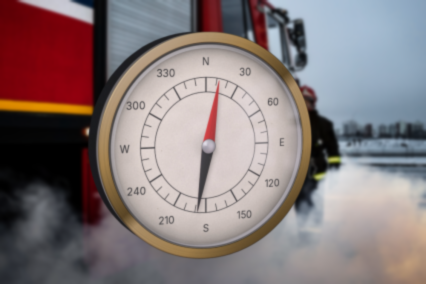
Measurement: 10 °
